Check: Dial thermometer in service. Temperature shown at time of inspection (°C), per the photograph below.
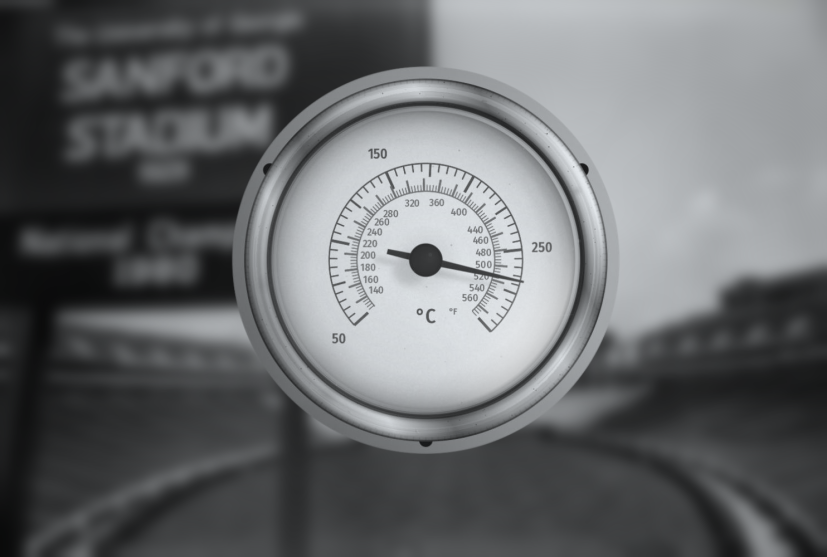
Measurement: 267.5 °C
